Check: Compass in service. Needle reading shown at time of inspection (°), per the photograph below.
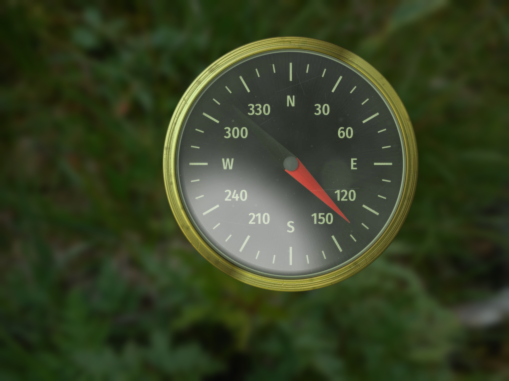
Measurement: 135 °
